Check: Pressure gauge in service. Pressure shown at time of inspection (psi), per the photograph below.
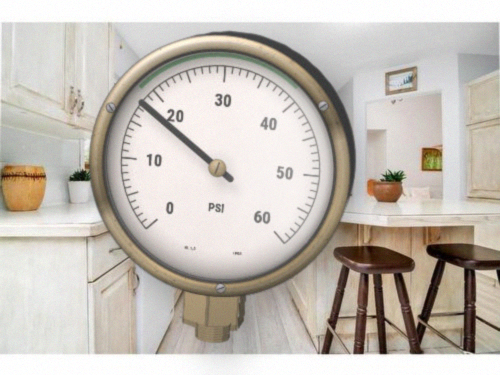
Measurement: 18 psi
